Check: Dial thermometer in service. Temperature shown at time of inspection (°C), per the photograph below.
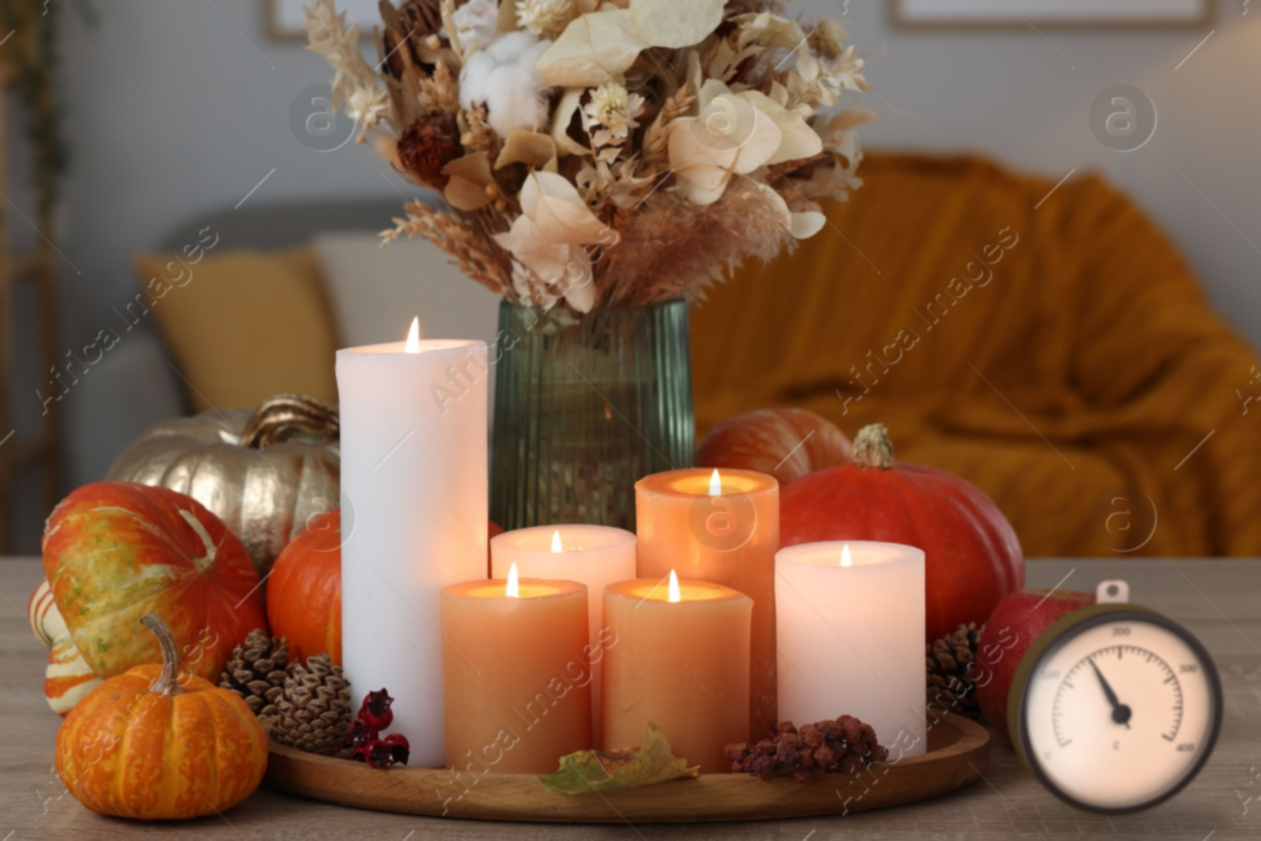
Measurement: 150 °C
